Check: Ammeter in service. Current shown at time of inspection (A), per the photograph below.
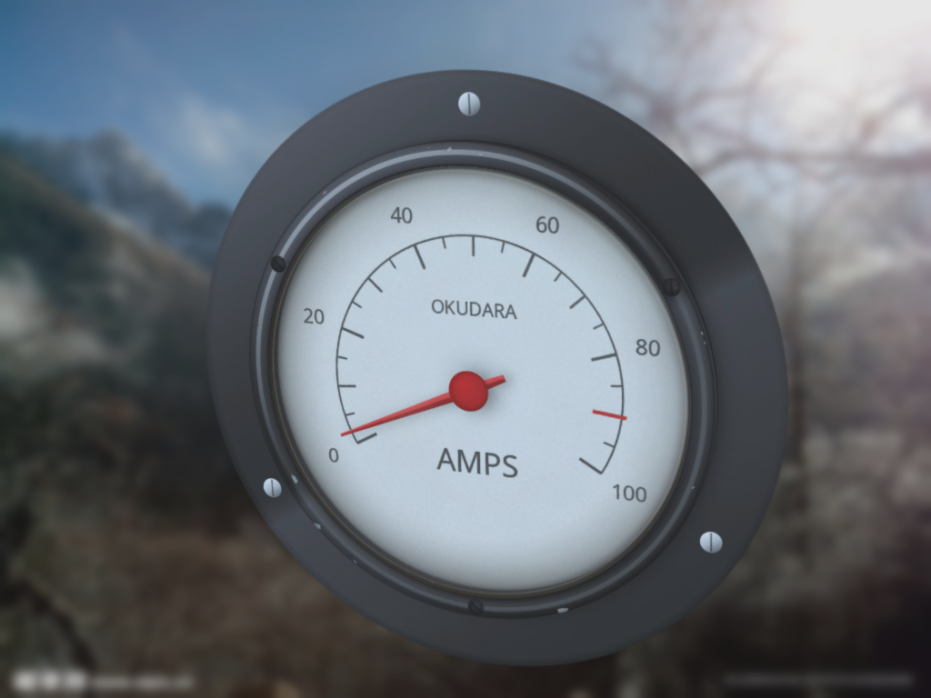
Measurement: 2.5 A
